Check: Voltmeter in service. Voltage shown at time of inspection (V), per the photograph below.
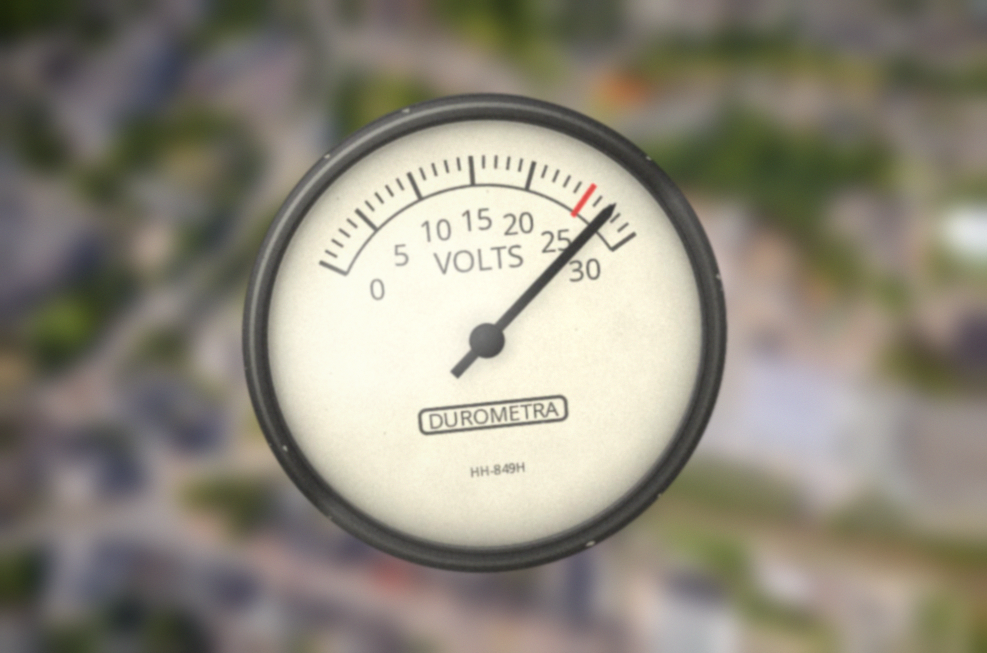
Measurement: 27 V
